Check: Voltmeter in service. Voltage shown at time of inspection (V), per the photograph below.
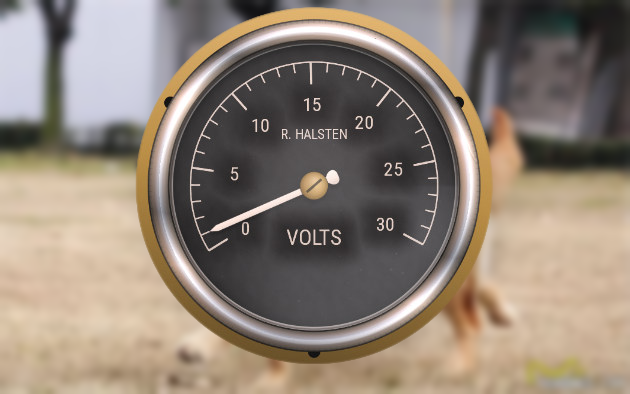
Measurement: 1 V
